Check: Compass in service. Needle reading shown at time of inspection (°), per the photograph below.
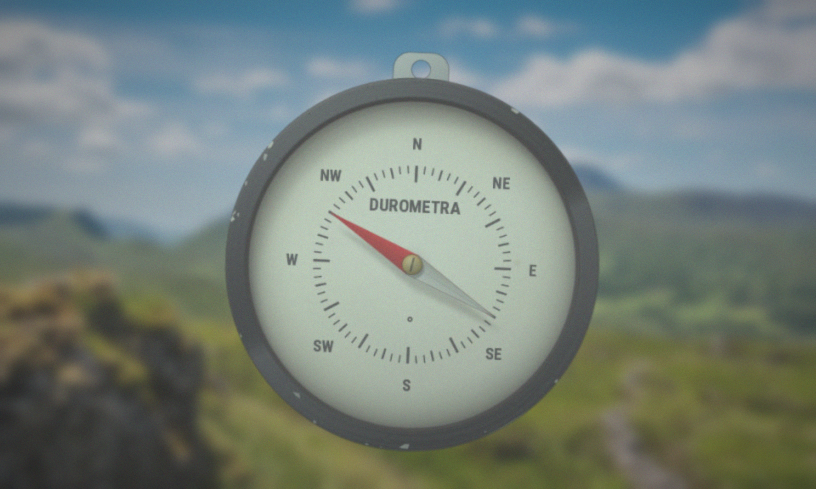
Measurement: 300 °
